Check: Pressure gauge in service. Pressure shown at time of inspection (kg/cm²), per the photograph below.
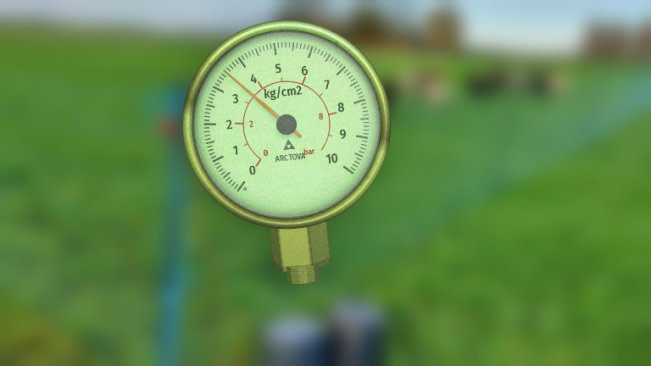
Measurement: 3.5 kg/cm²
